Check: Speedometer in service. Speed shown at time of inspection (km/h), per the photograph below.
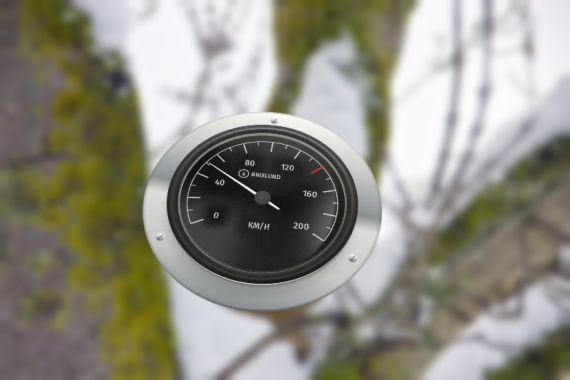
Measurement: 50 km/h
